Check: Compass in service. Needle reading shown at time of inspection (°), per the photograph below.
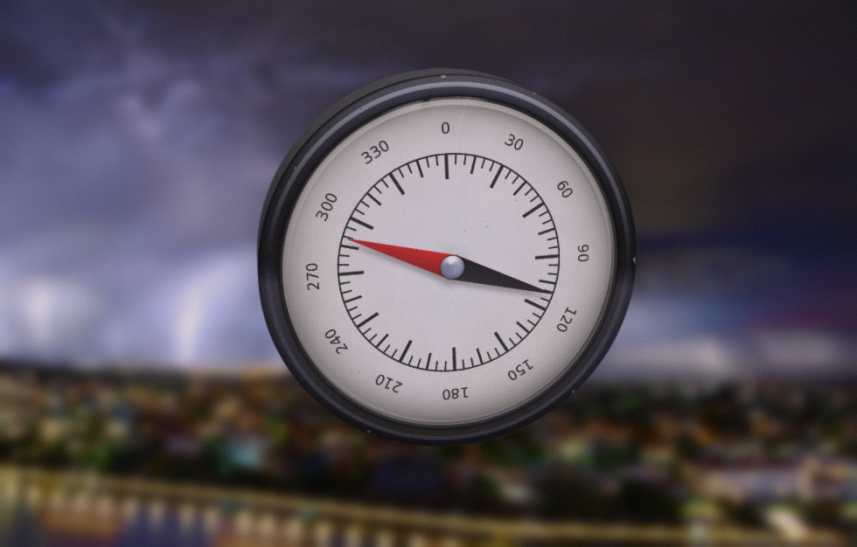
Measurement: 290 °
